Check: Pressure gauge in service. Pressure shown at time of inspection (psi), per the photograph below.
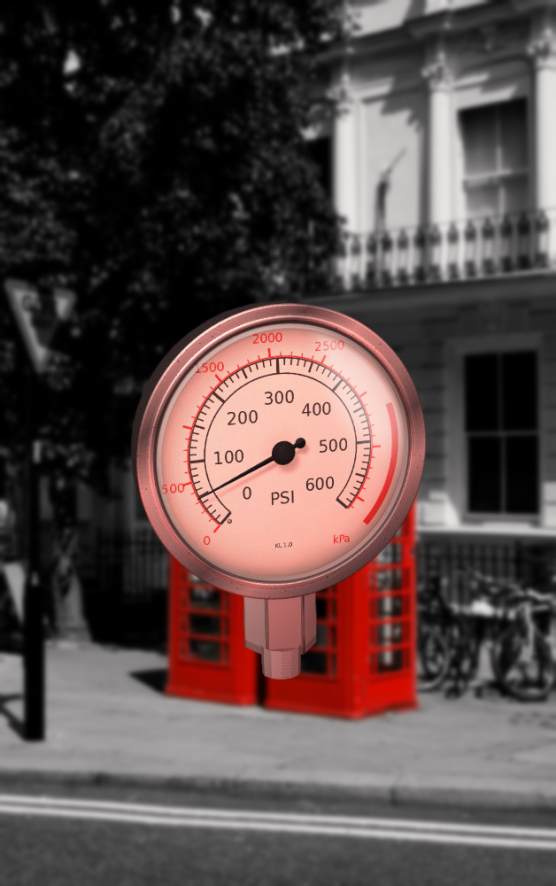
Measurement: 50 psi
